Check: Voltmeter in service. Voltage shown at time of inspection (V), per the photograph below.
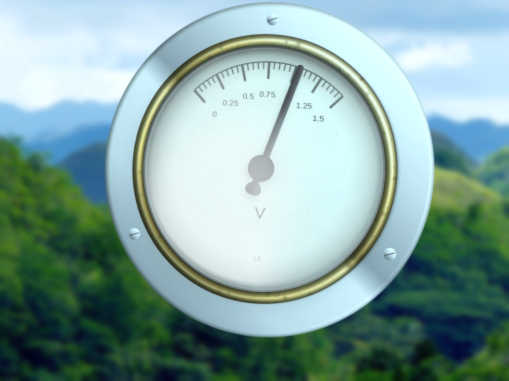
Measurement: 1.05 V
